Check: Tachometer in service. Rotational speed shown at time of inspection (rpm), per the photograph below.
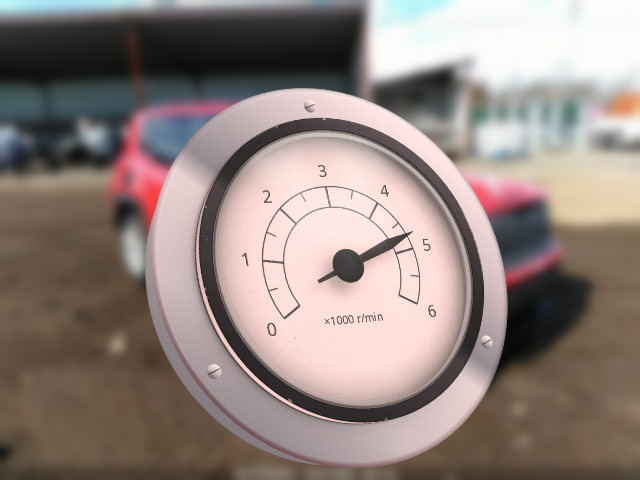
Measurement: 4750 rpm
